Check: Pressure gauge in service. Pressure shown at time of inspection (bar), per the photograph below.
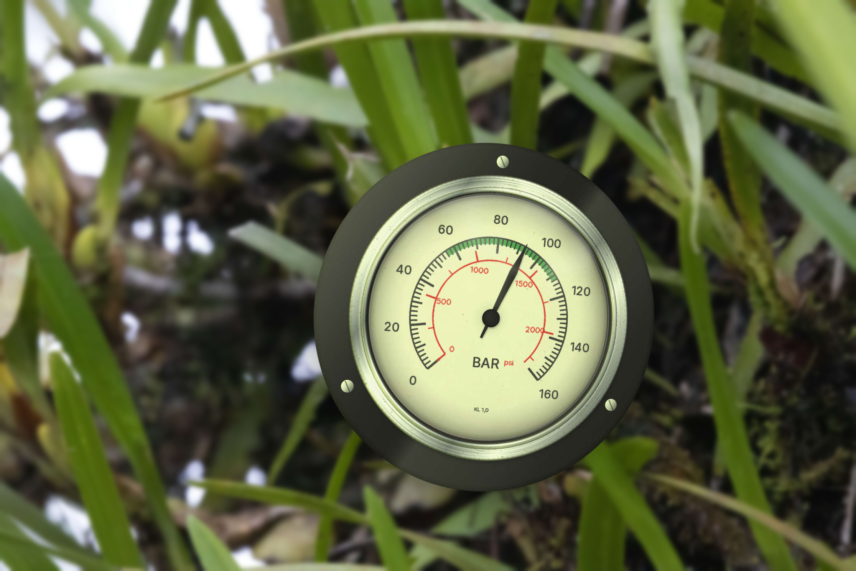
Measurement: 92 bar
